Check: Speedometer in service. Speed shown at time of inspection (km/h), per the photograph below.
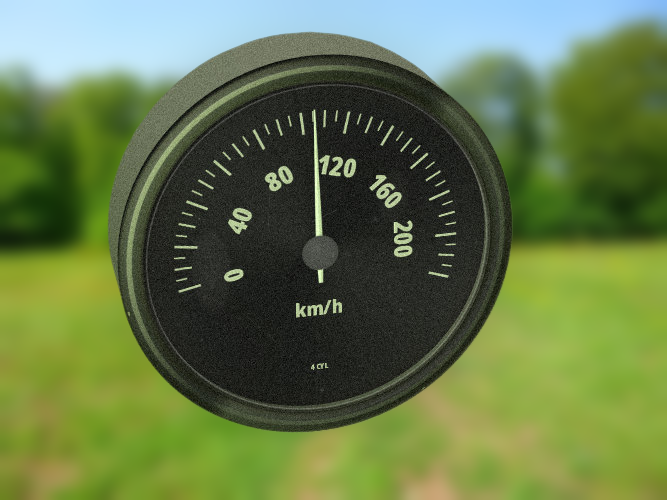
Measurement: 105 km/h
